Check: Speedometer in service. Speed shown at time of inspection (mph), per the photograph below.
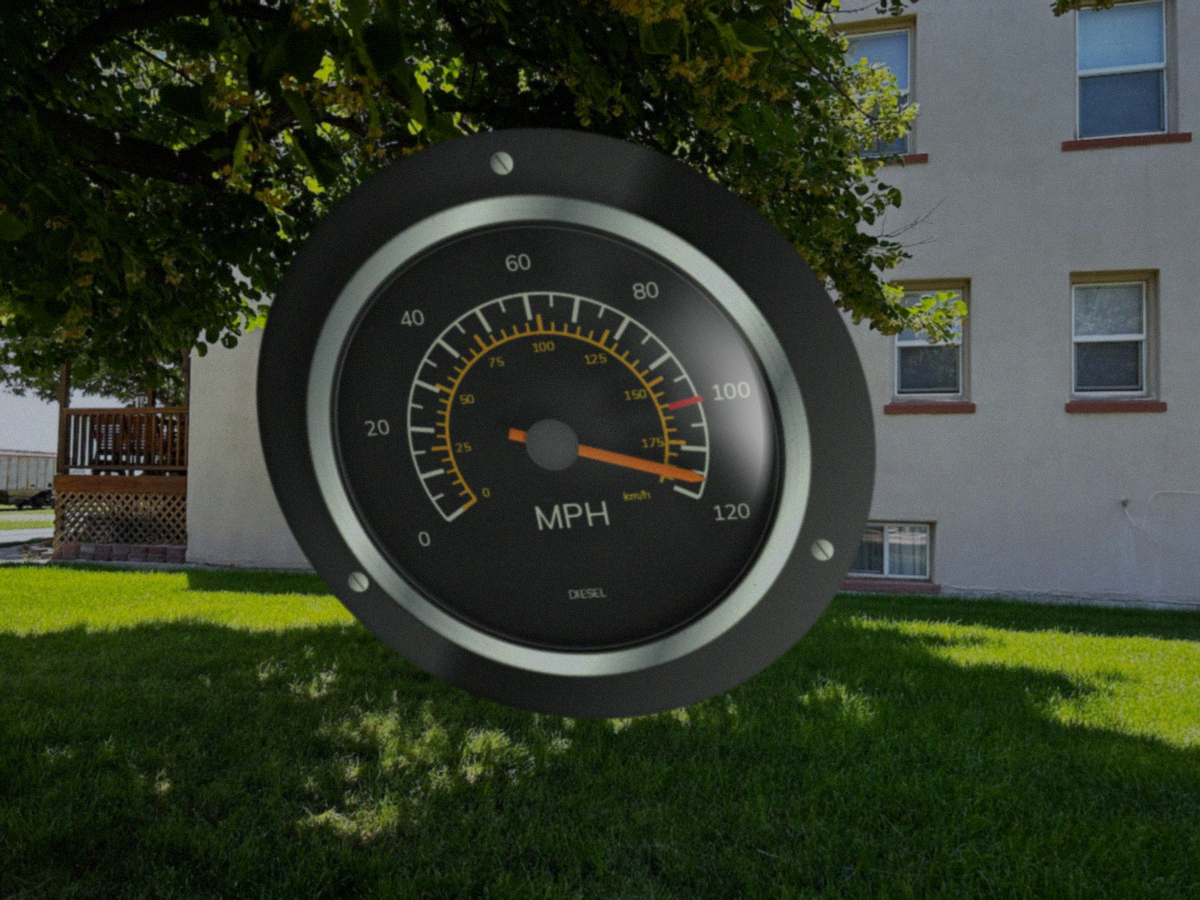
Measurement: 115 mph
